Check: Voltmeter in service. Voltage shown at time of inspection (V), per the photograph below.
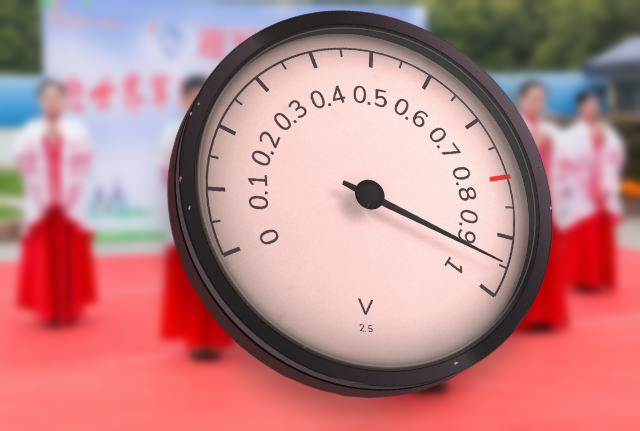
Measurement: 0.95 V
